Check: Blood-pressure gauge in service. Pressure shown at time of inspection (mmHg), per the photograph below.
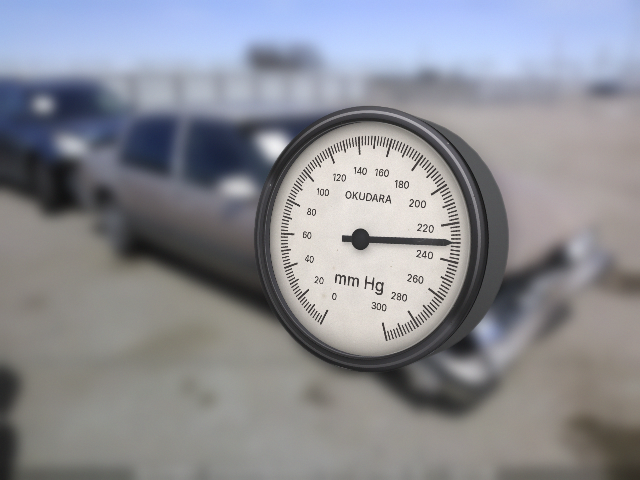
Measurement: 230 mmHg
